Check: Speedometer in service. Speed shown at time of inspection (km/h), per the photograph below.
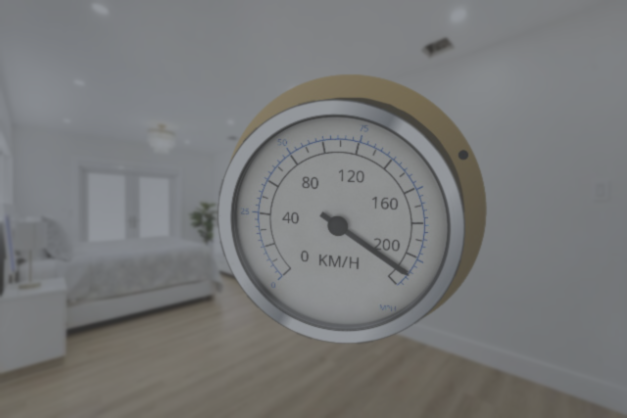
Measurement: 210 km/h
